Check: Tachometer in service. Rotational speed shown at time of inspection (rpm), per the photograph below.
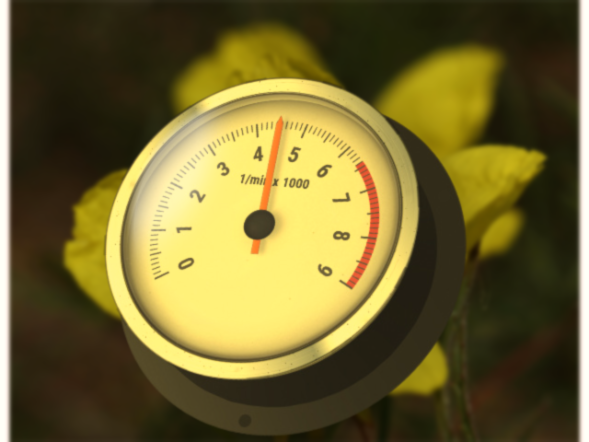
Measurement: 4500 rpm
